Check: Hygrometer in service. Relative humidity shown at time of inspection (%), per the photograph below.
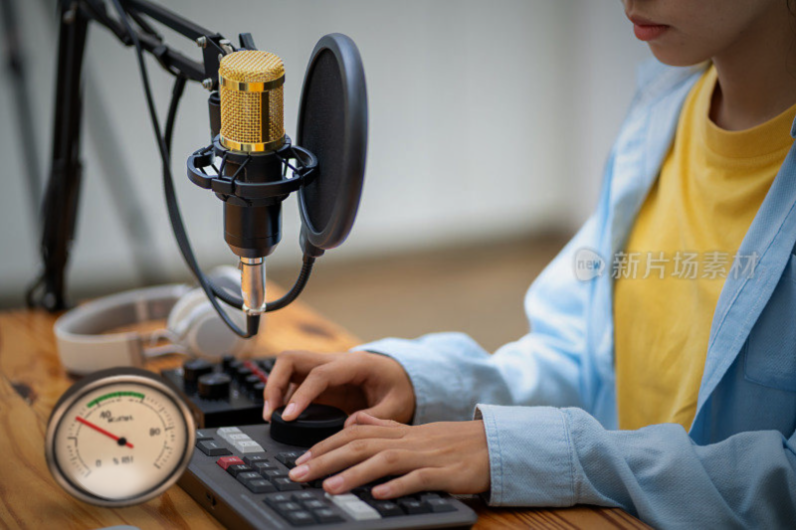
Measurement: 30 %
